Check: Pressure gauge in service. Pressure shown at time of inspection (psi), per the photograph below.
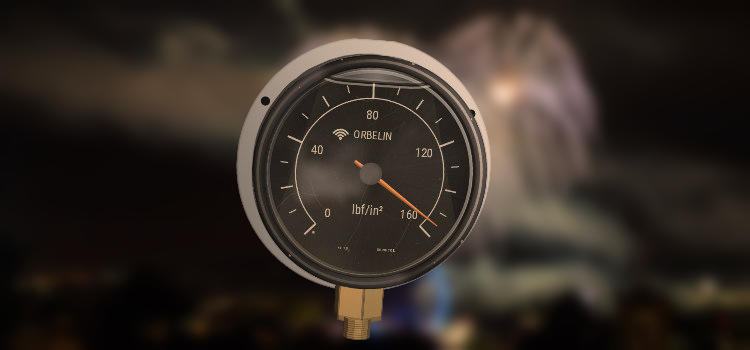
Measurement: 155 psi
